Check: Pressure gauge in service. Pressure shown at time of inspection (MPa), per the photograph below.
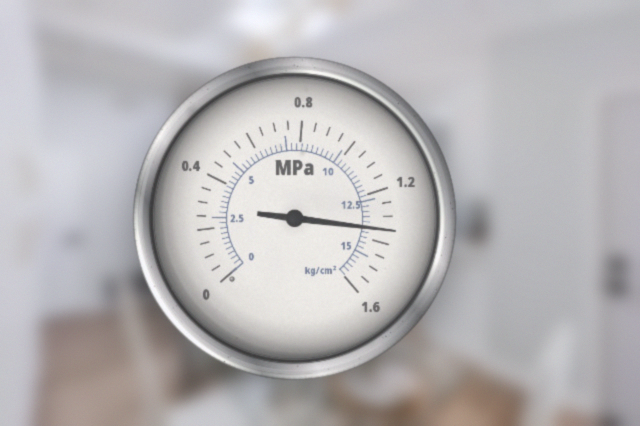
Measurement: 1.35 MPa
